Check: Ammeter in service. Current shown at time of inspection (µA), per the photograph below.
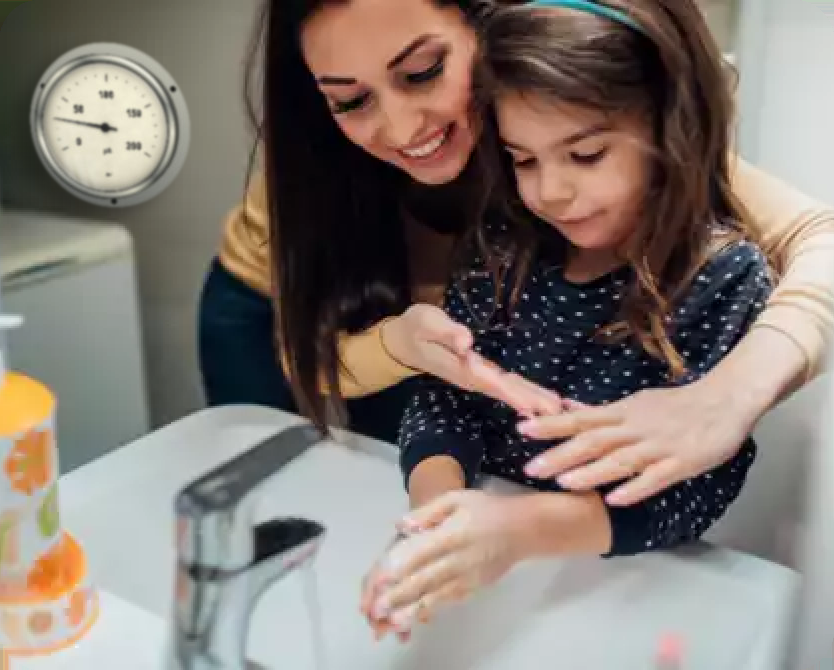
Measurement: 30 µA
